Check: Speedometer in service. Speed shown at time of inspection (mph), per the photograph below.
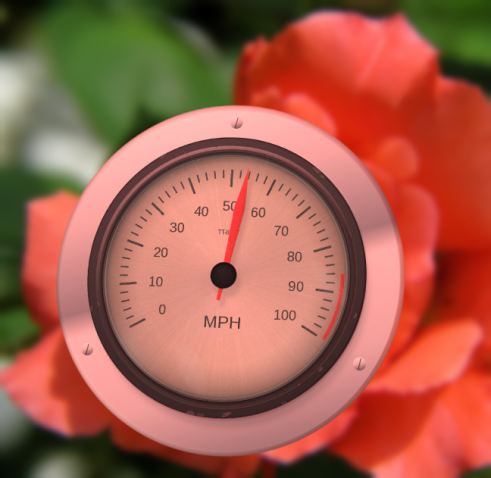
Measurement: 54 mph
